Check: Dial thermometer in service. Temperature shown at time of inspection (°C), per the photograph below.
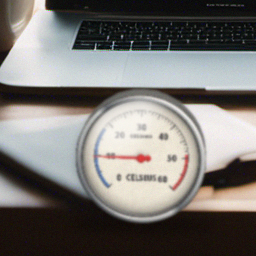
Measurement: 10 °C
